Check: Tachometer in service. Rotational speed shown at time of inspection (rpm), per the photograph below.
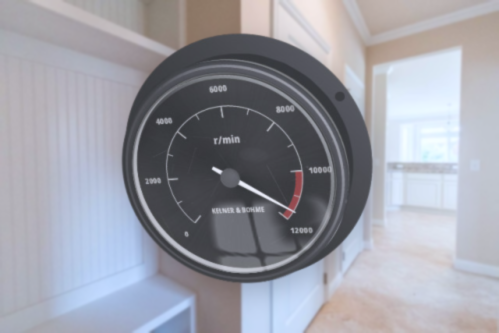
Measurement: 11500 rpm
